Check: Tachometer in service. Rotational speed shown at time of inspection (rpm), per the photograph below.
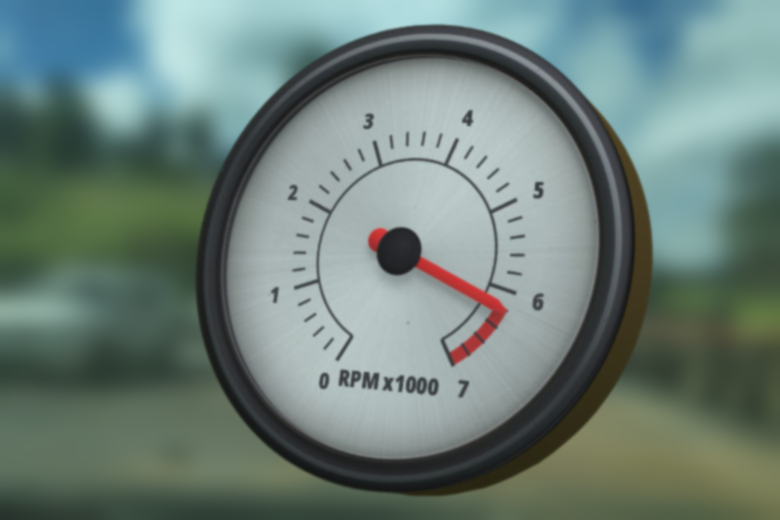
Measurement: 6200 rpm
